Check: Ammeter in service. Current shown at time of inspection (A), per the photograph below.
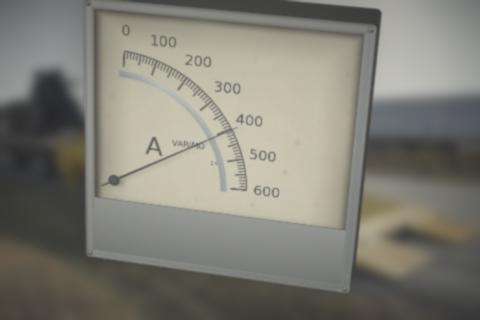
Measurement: 400 A
